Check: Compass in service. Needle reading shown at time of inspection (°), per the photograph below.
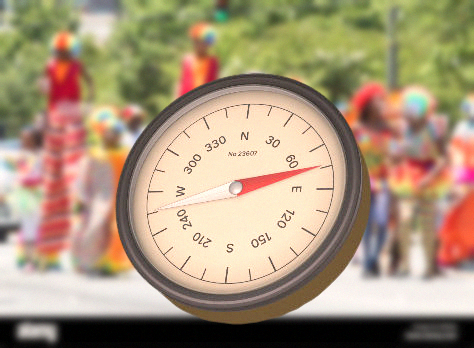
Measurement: 75 °
